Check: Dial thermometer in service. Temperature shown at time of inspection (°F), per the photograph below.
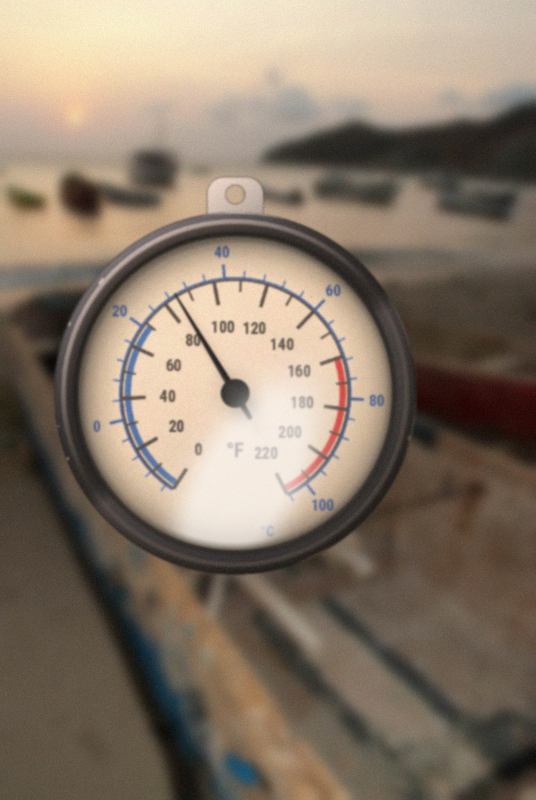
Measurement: 85 °F
